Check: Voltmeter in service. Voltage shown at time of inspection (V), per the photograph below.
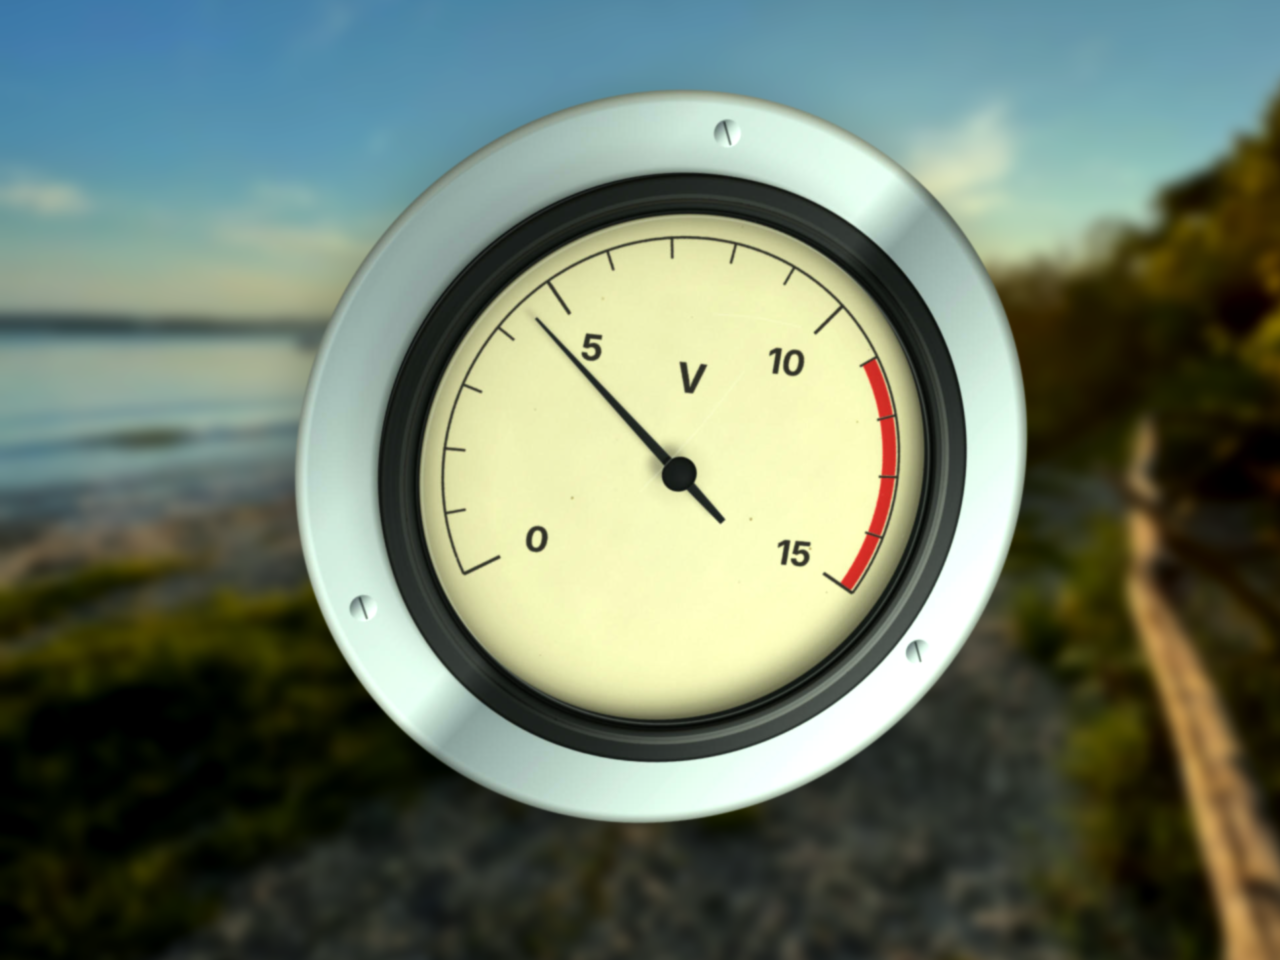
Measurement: 4.5 V
